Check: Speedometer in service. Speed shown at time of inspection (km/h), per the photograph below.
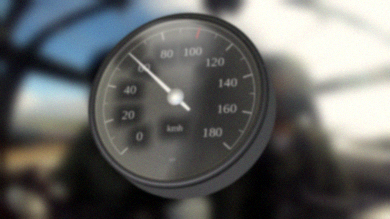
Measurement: 60 km/h
